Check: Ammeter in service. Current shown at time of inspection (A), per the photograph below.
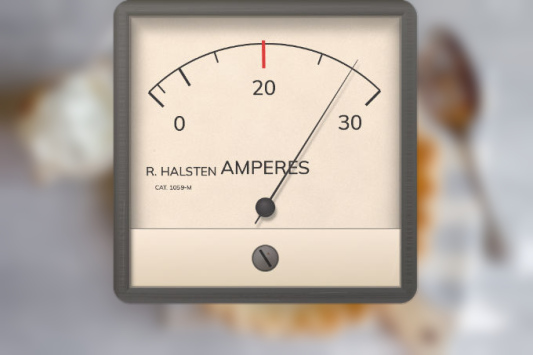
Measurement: 27.5 A
